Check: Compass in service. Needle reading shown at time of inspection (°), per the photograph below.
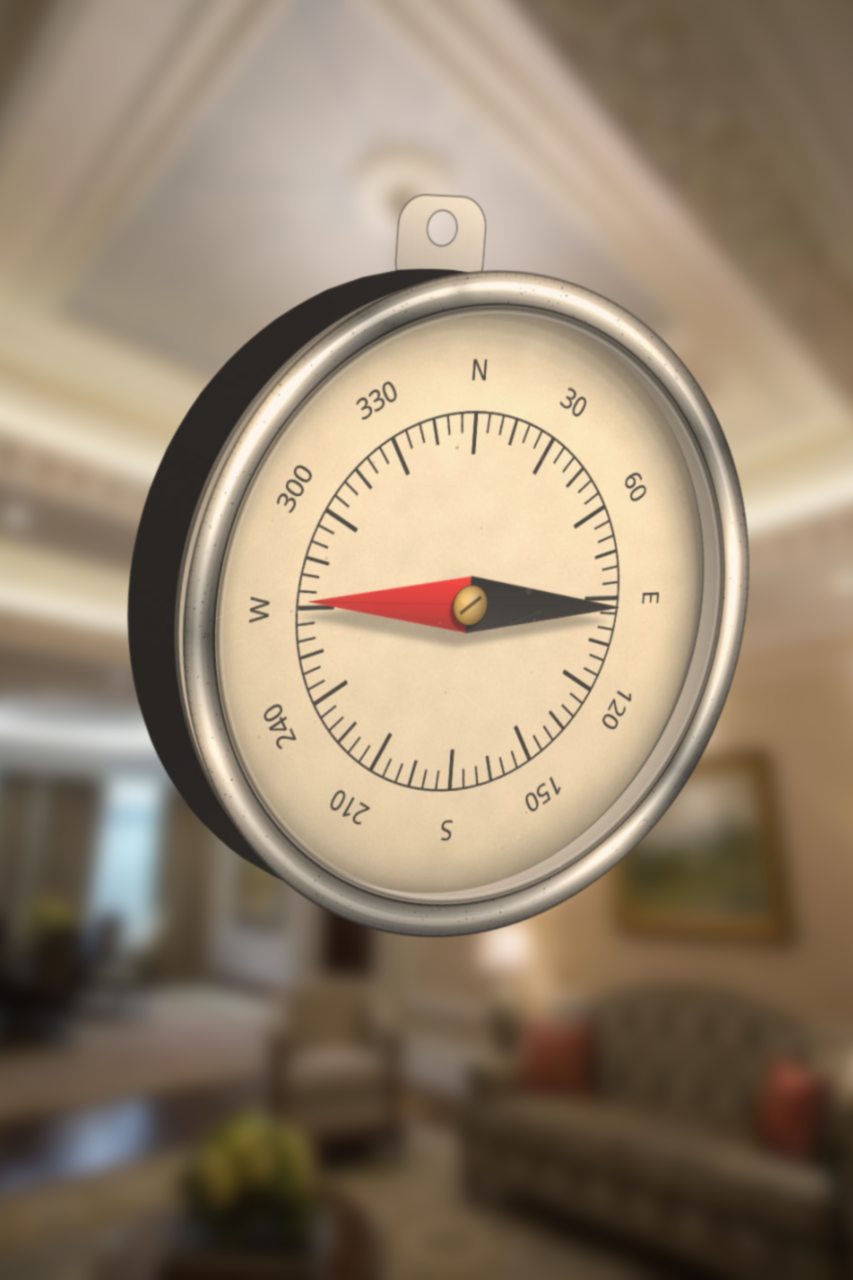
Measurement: 272.5 °
